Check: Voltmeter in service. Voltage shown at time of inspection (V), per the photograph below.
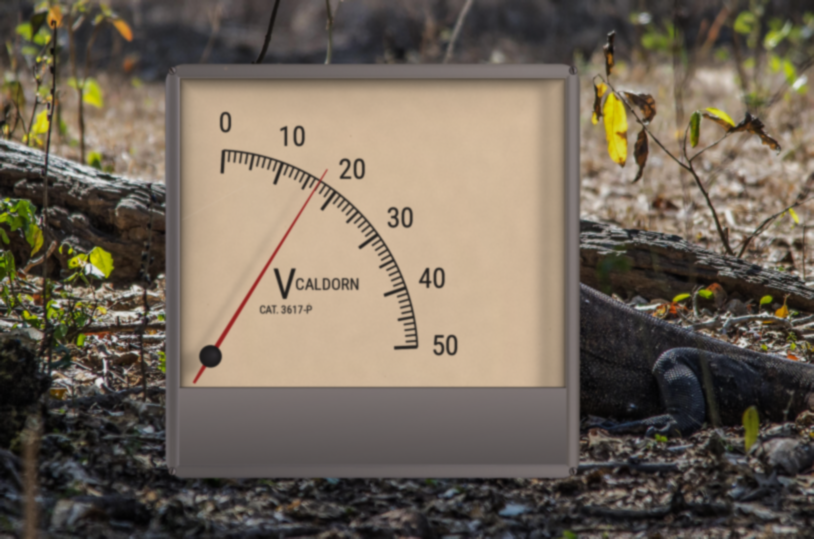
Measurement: 17 V
